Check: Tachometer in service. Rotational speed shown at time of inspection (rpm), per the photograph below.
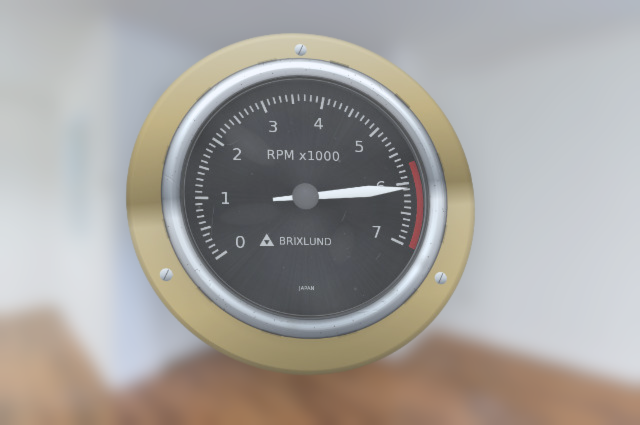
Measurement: 6100 rpm
